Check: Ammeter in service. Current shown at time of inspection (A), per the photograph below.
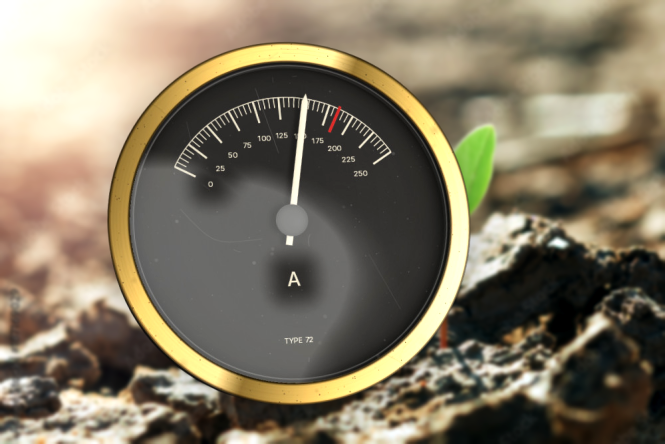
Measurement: 150 A
